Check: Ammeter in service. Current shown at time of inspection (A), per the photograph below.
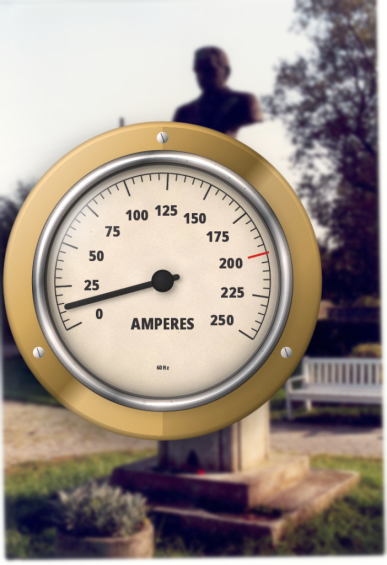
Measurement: 12.5 A
